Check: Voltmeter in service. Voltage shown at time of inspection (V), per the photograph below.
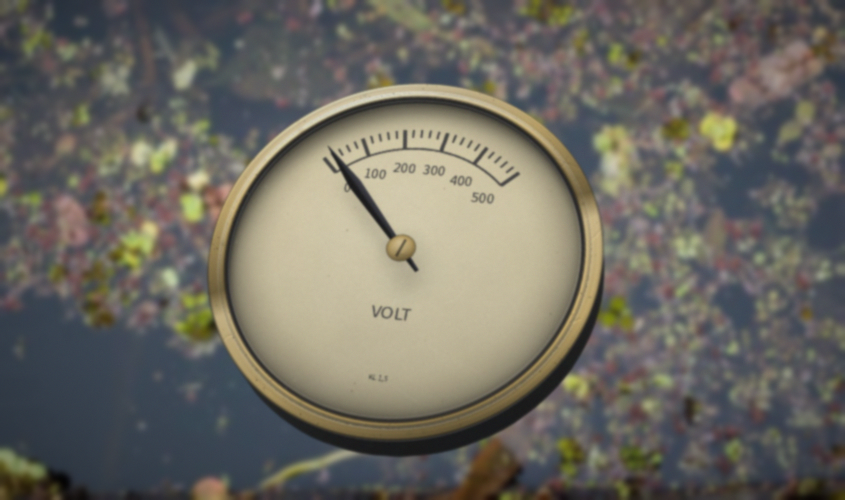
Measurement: 20 V
